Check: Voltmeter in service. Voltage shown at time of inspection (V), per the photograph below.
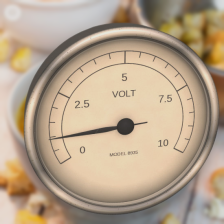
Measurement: 1 V
